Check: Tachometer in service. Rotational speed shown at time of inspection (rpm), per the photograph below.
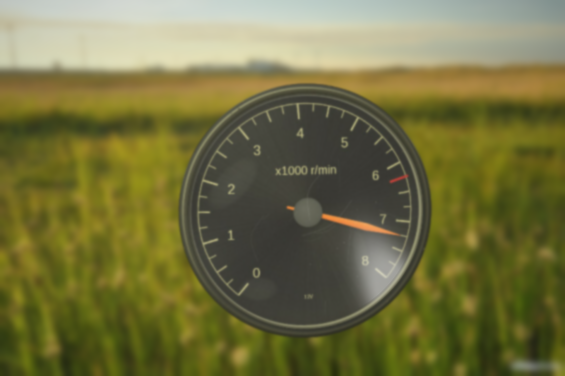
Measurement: 7250 rpm
